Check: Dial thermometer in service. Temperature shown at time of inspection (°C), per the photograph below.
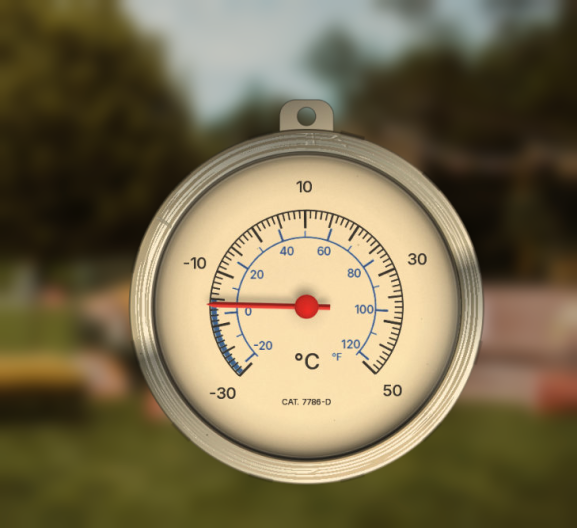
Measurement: -16 °C
